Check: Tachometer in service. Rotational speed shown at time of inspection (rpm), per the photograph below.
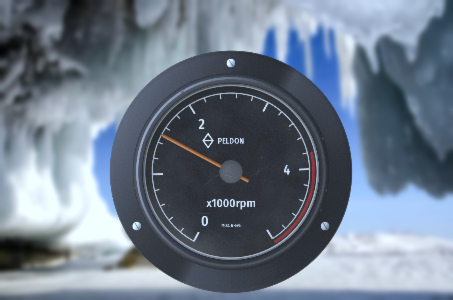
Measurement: 1500 rpm
